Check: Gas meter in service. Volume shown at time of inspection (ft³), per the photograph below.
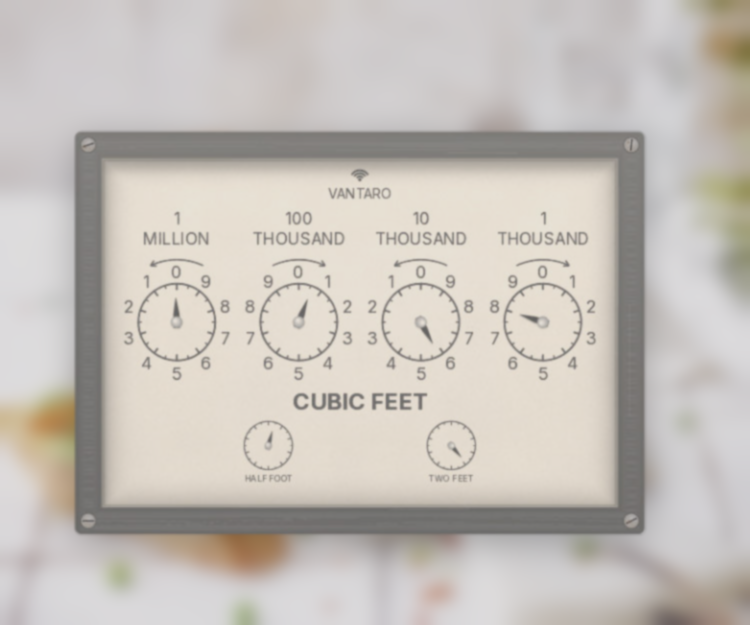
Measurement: 5800 ft³
